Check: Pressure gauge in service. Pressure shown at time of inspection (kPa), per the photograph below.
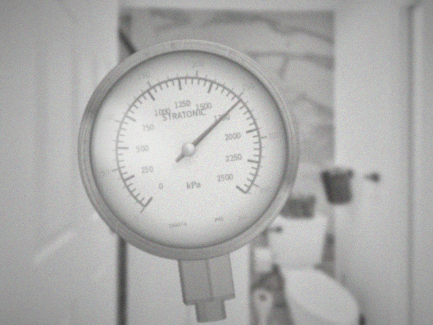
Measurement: 1750 kPa
